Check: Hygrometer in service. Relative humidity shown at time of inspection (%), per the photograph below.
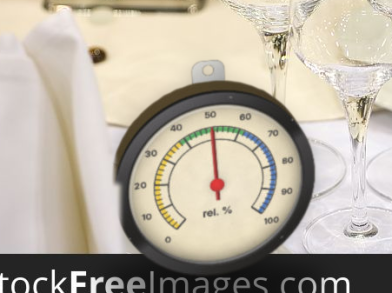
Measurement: 50 %
